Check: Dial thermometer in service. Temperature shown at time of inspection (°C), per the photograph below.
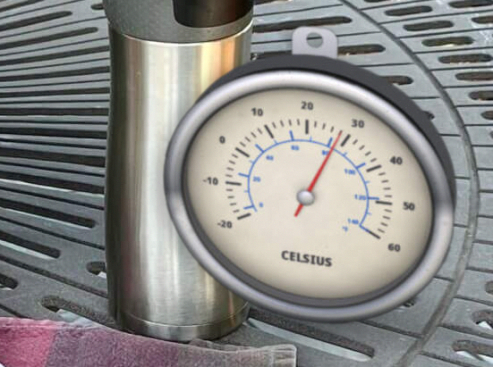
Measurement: 28 °C
